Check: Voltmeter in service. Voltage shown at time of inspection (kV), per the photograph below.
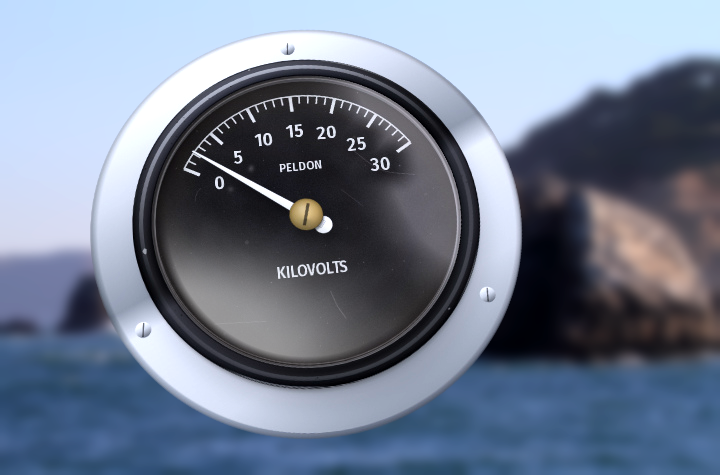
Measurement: 2 kV
